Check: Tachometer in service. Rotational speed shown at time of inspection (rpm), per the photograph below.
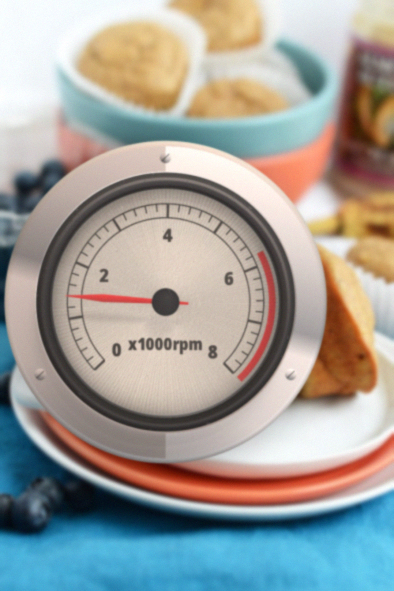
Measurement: 1400 rpm
